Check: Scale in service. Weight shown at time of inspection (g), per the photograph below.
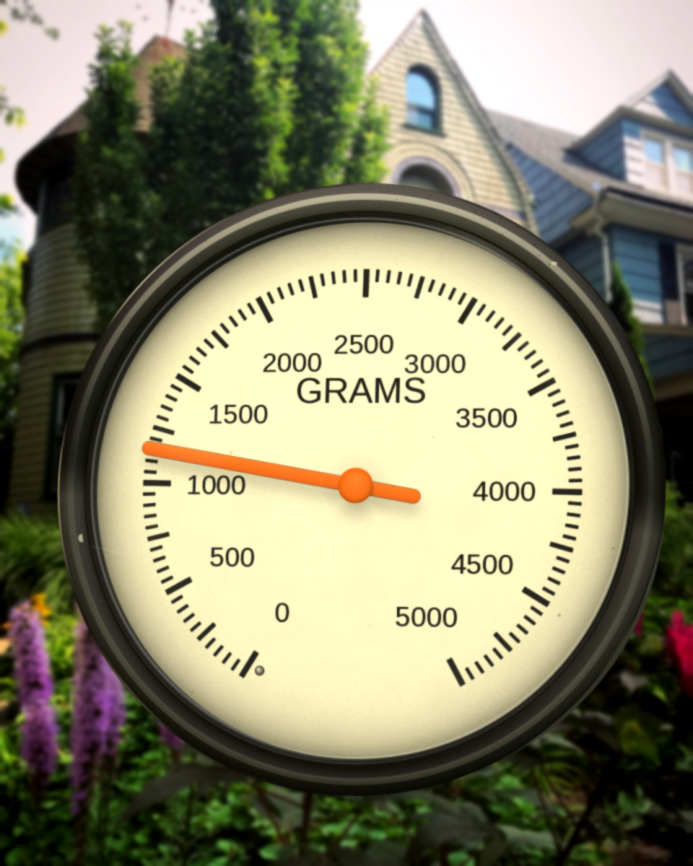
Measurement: 1150 g
